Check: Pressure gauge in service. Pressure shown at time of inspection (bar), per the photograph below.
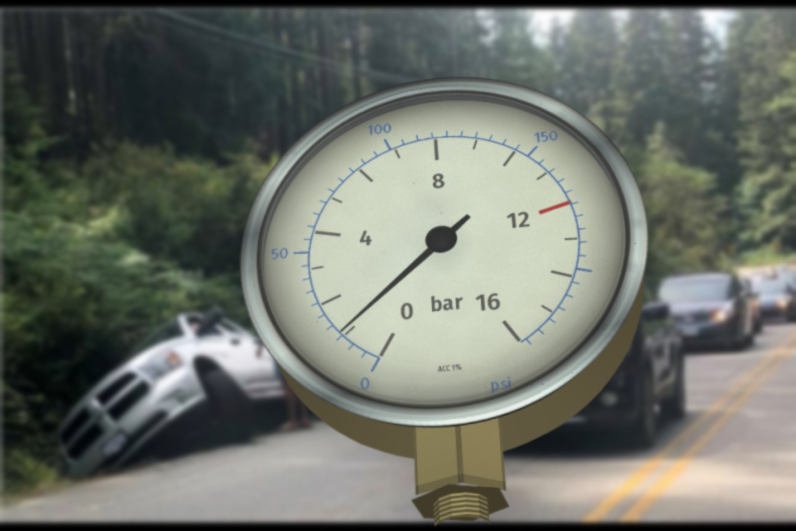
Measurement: 1 bar
